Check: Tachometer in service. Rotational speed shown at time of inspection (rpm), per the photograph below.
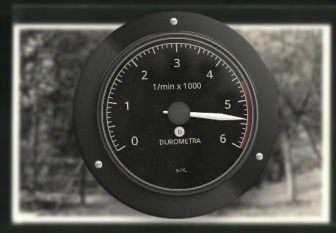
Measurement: 5400 rpm
